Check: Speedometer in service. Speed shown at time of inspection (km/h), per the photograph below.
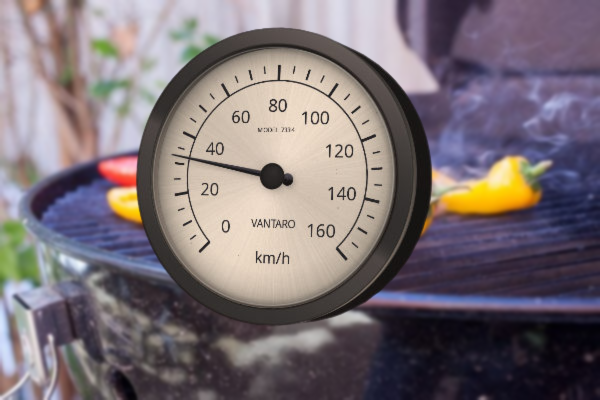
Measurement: 32.5 km/h
